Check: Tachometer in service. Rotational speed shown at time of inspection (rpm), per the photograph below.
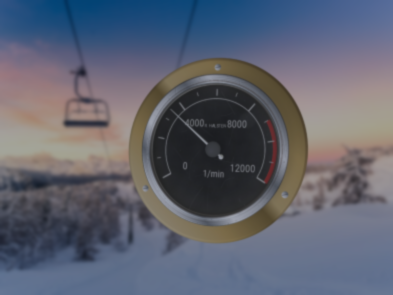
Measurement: 3500 rpm
